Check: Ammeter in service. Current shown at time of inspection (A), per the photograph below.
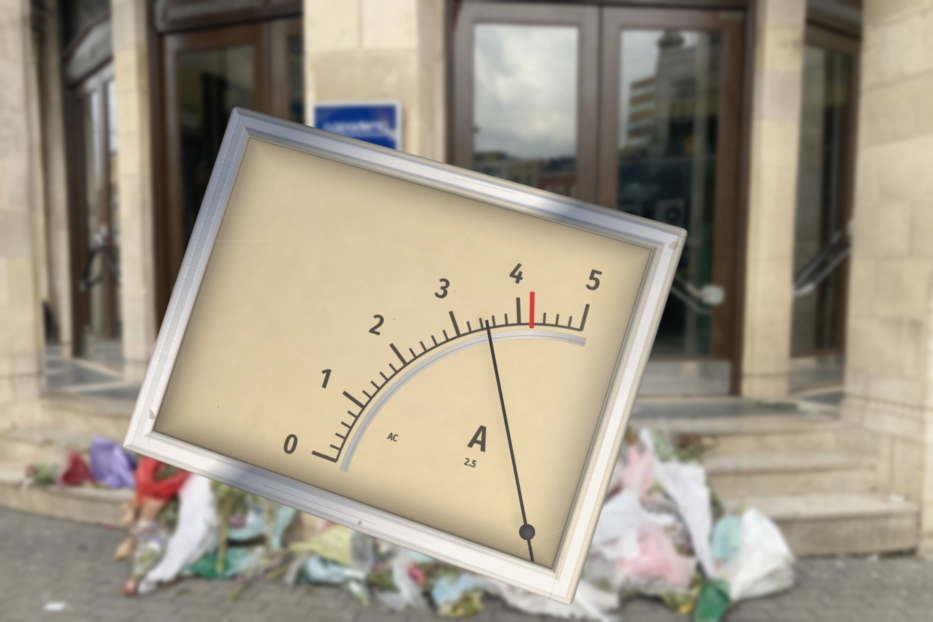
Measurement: 3.5 A
